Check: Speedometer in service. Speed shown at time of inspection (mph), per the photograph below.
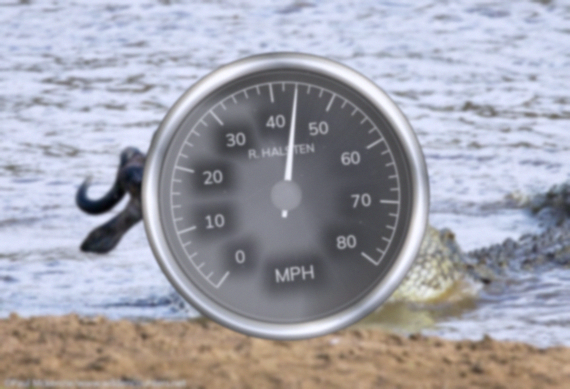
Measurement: 44 mph
